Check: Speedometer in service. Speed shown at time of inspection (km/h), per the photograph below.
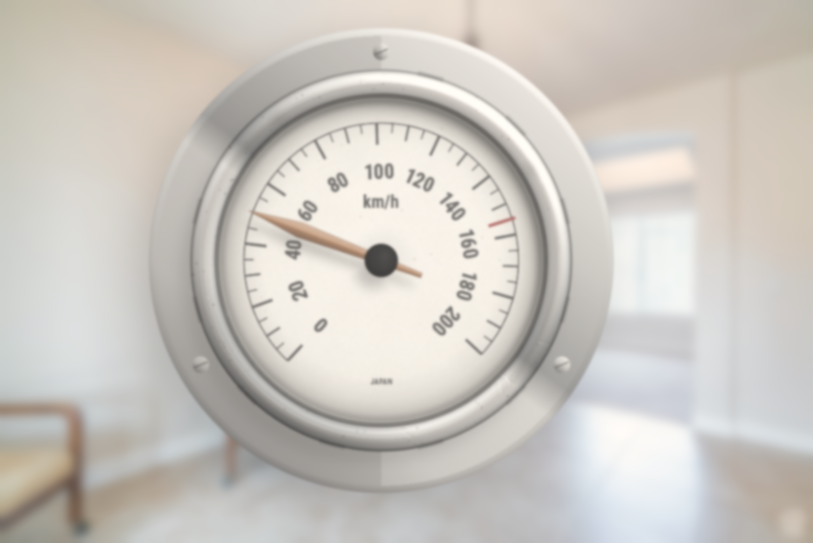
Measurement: 50 km/h
